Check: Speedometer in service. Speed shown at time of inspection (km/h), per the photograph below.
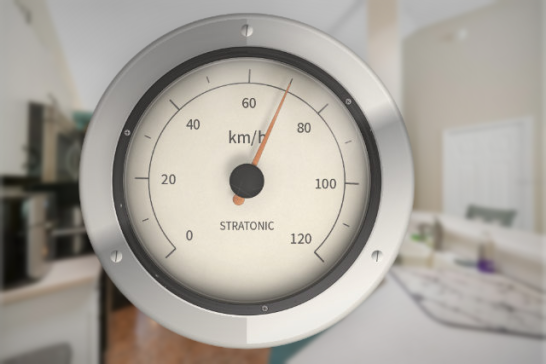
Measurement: 70 km/h
